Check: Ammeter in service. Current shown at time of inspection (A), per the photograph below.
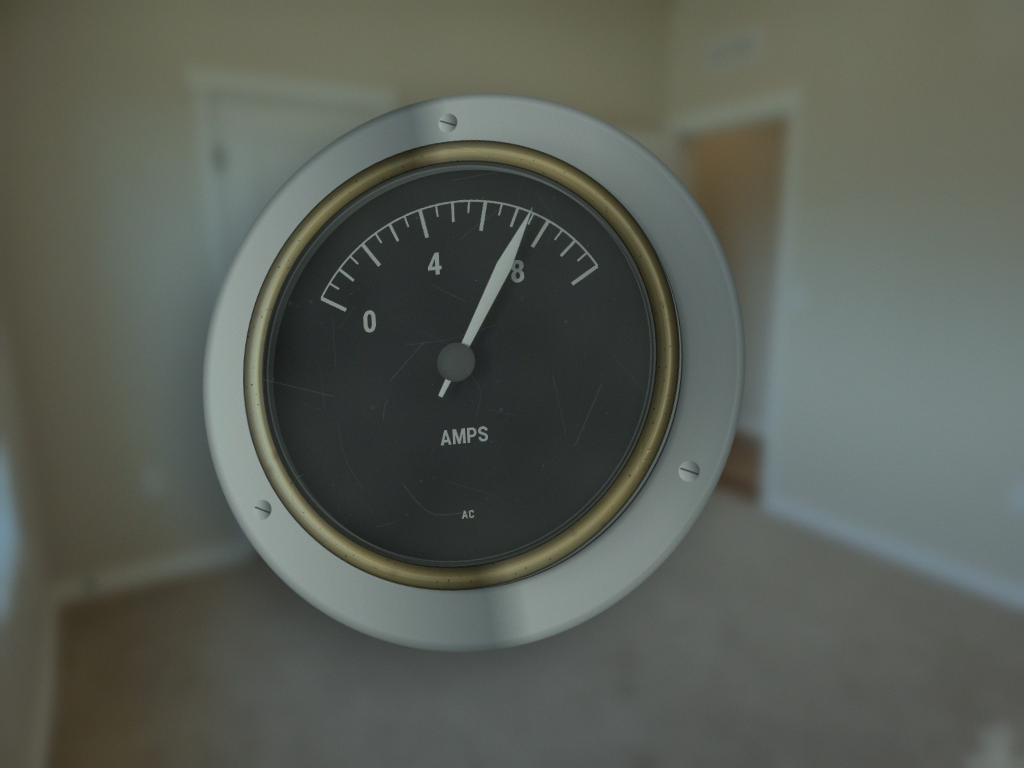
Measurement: 7.5 A
